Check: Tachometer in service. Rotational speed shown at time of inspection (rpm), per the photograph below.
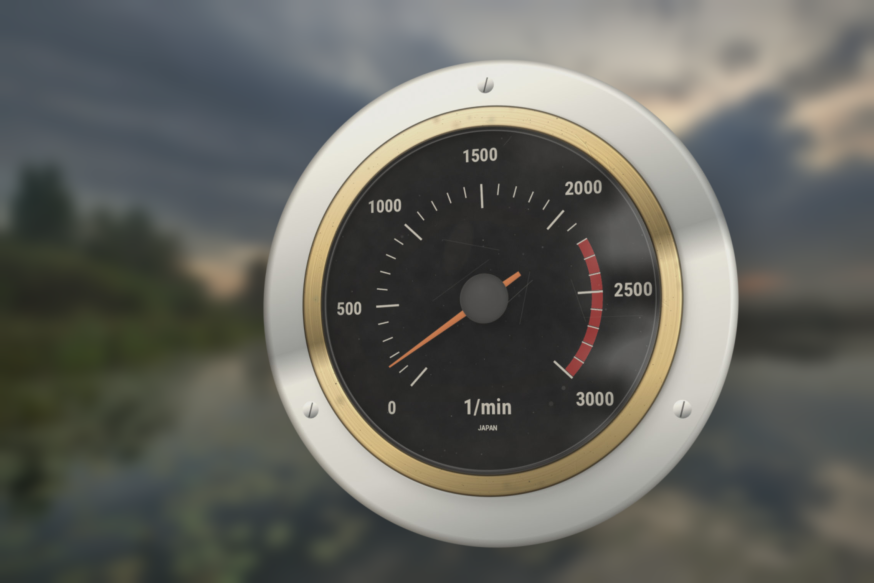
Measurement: 150 rpm
